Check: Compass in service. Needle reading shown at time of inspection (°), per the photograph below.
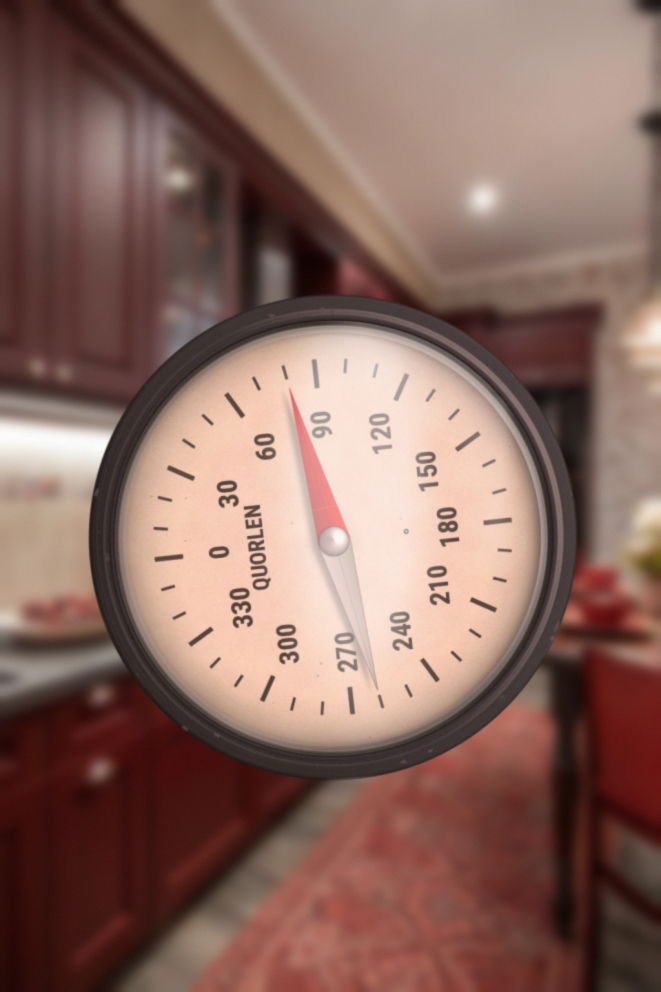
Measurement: 80 °
